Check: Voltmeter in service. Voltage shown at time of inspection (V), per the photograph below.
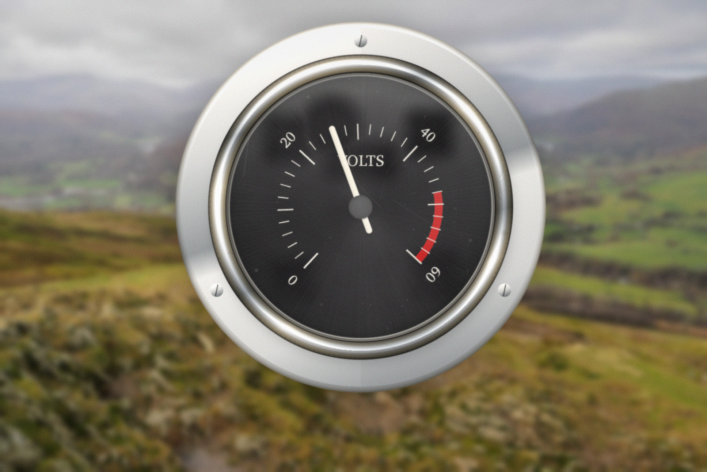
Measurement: 26 V
